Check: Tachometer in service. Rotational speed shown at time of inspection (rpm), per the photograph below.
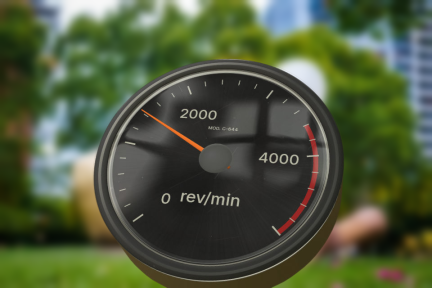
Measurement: 1400 rpm
